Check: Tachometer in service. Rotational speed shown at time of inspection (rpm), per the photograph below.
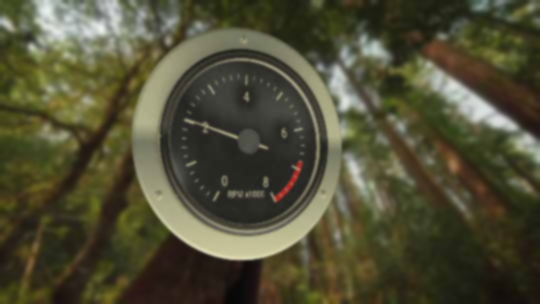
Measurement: 2000 rpm
